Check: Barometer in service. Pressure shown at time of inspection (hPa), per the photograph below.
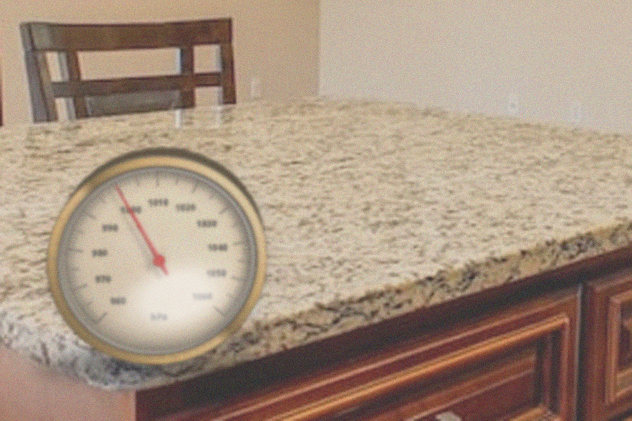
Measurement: 1000 hPa
